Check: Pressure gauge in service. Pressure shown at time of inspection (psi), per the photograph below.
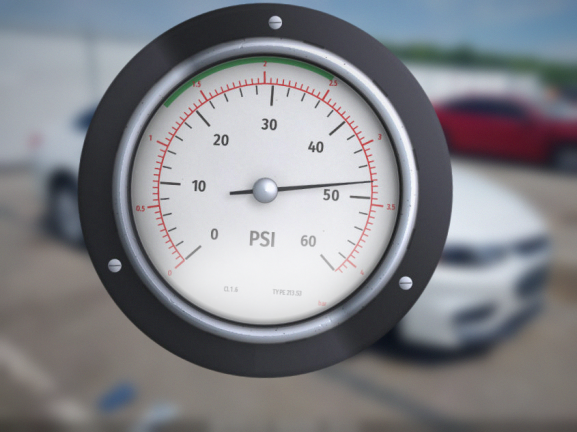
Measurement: 48 psi
